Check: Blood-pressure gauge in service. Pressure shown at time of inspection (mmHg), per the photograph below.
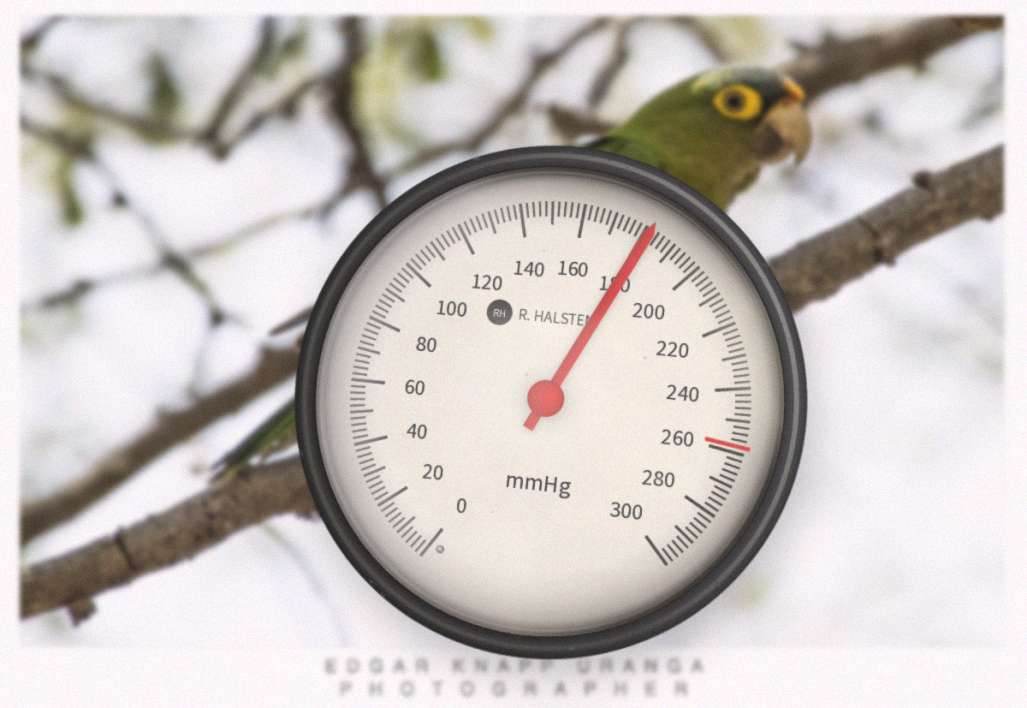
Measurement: 182 mmHg
